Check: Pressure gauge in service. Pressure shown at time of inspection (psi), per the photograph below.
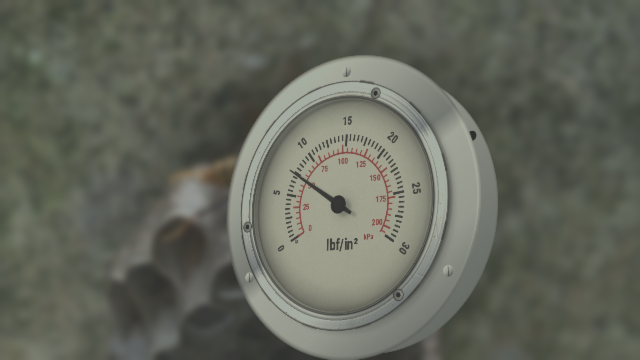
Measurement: 7.5 psi
